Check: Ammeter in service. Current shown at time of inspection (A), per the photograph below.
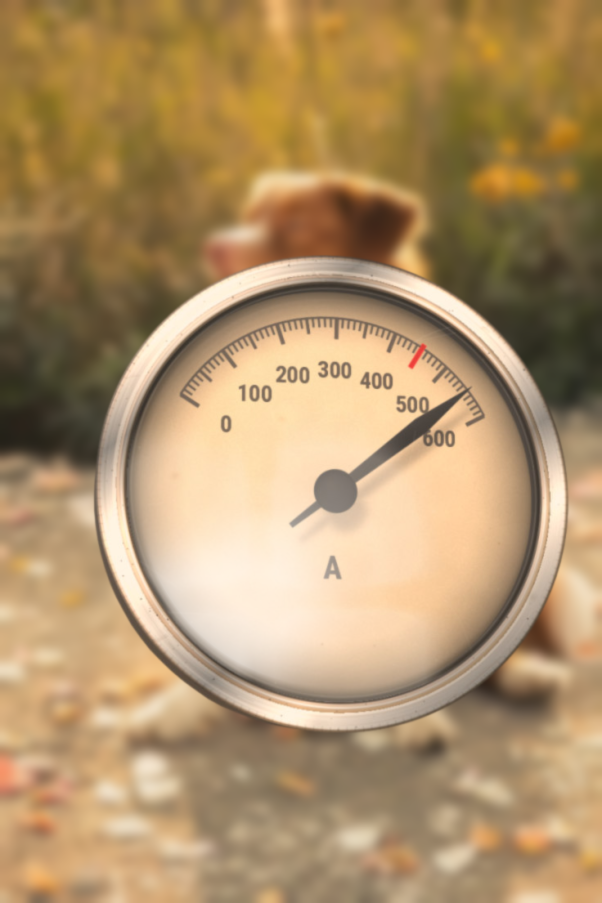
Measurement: 550 A
